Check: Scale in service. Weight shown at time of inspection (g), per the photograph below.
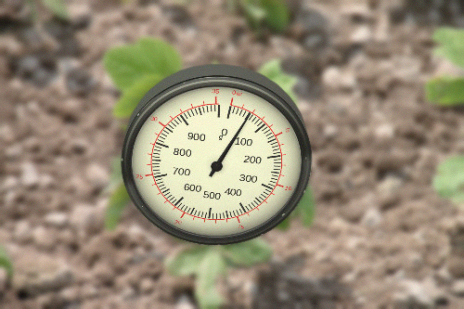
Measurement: 50 g
